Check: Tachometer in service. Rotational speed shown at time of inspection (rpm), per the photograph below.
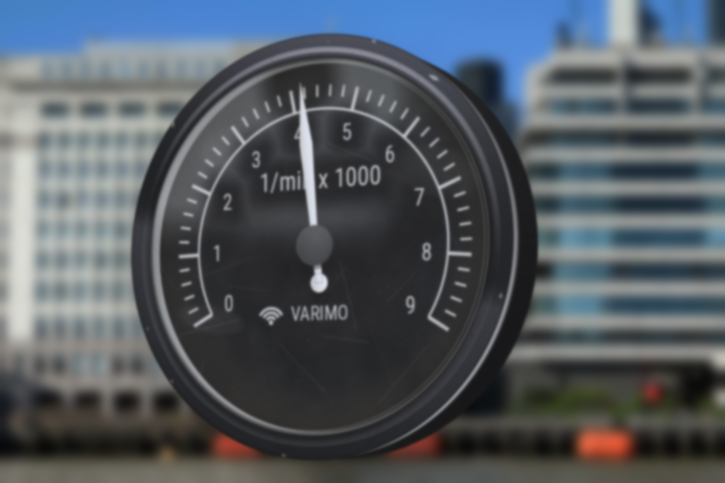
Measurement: 4200 rpm
